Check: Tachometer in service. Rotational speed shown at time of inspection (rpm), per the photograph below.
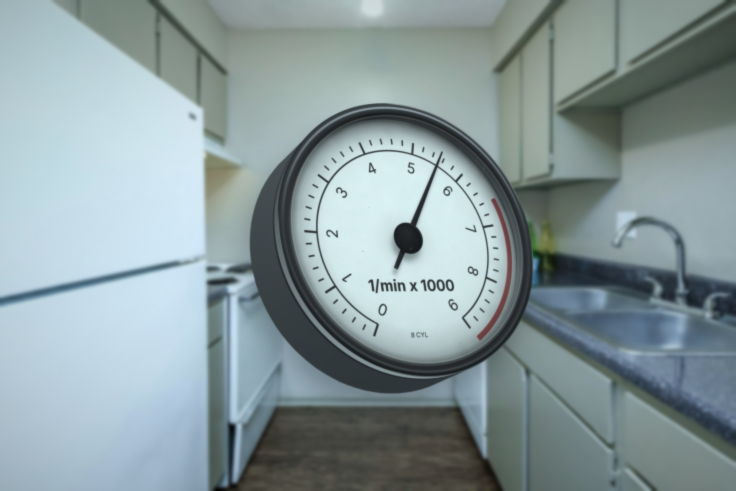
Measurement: 5500 rpm
